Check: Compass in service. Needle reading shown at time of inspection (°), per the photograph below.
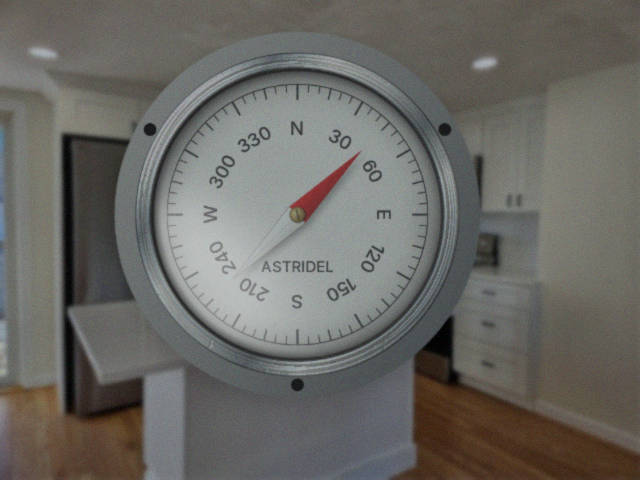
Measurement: 45 °
